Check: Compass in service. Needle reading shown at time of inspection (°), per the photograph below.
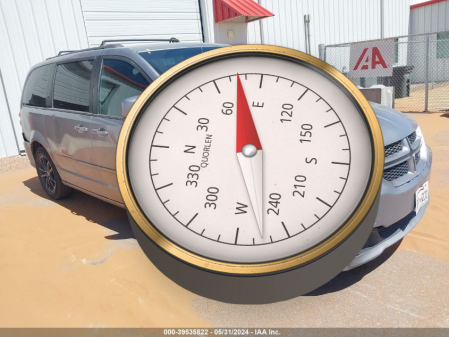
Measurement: 75 °
